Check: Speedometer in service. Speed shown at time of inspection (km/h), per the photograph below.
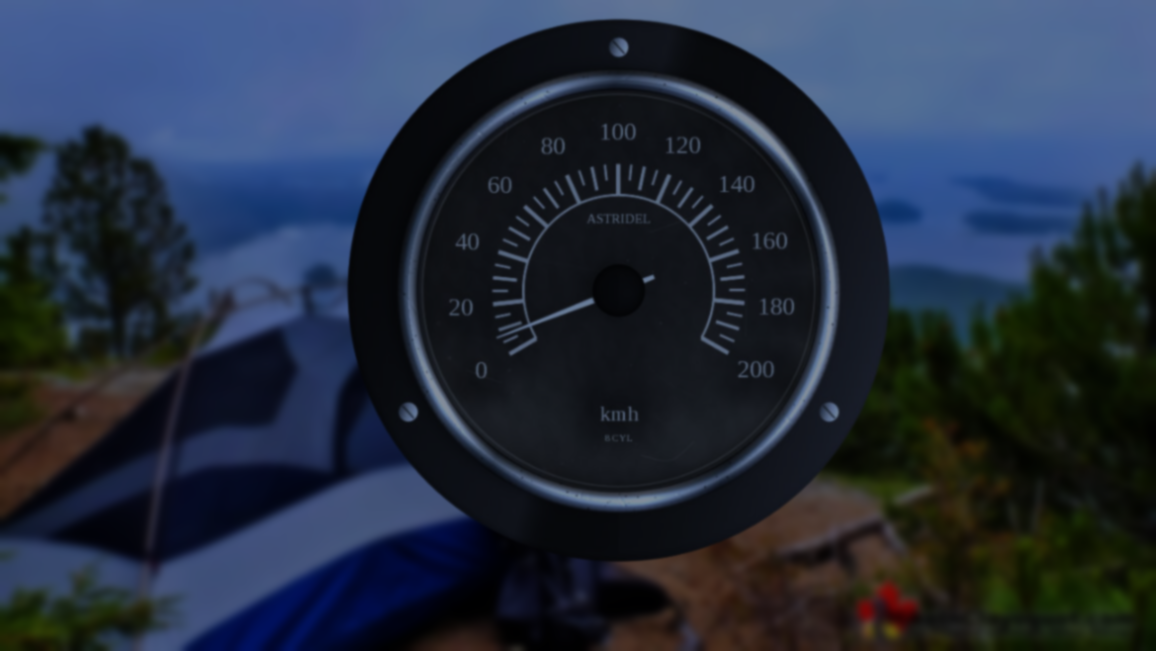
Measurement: 7.5 km/h
